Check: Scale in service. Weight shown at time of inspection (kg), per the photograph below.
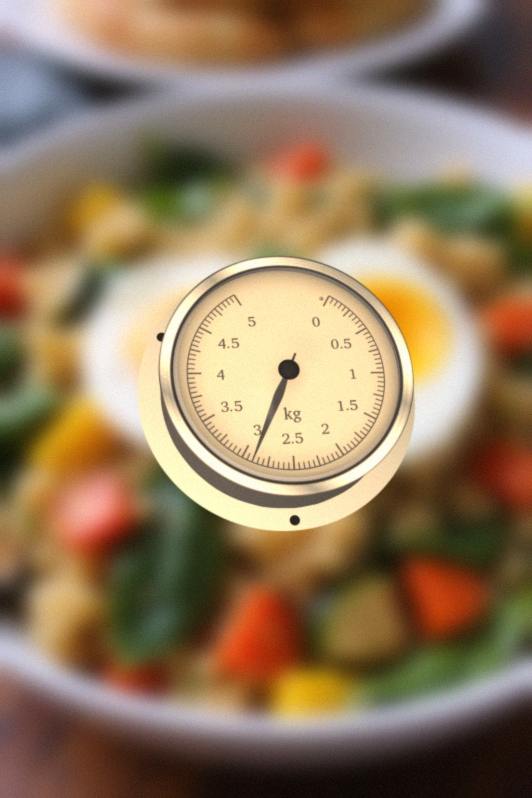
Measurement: 2.9 kg
